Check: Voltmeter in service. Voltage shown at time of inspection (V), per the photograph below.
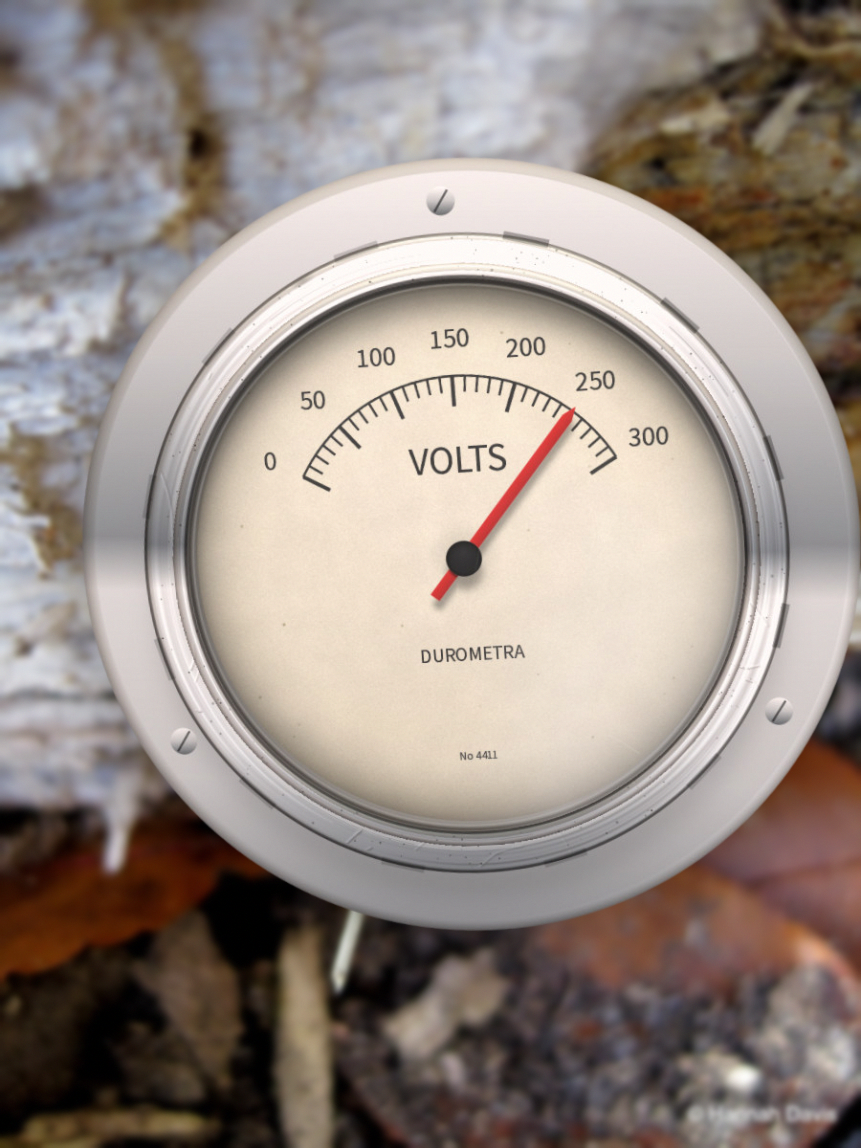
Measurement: 250 V
